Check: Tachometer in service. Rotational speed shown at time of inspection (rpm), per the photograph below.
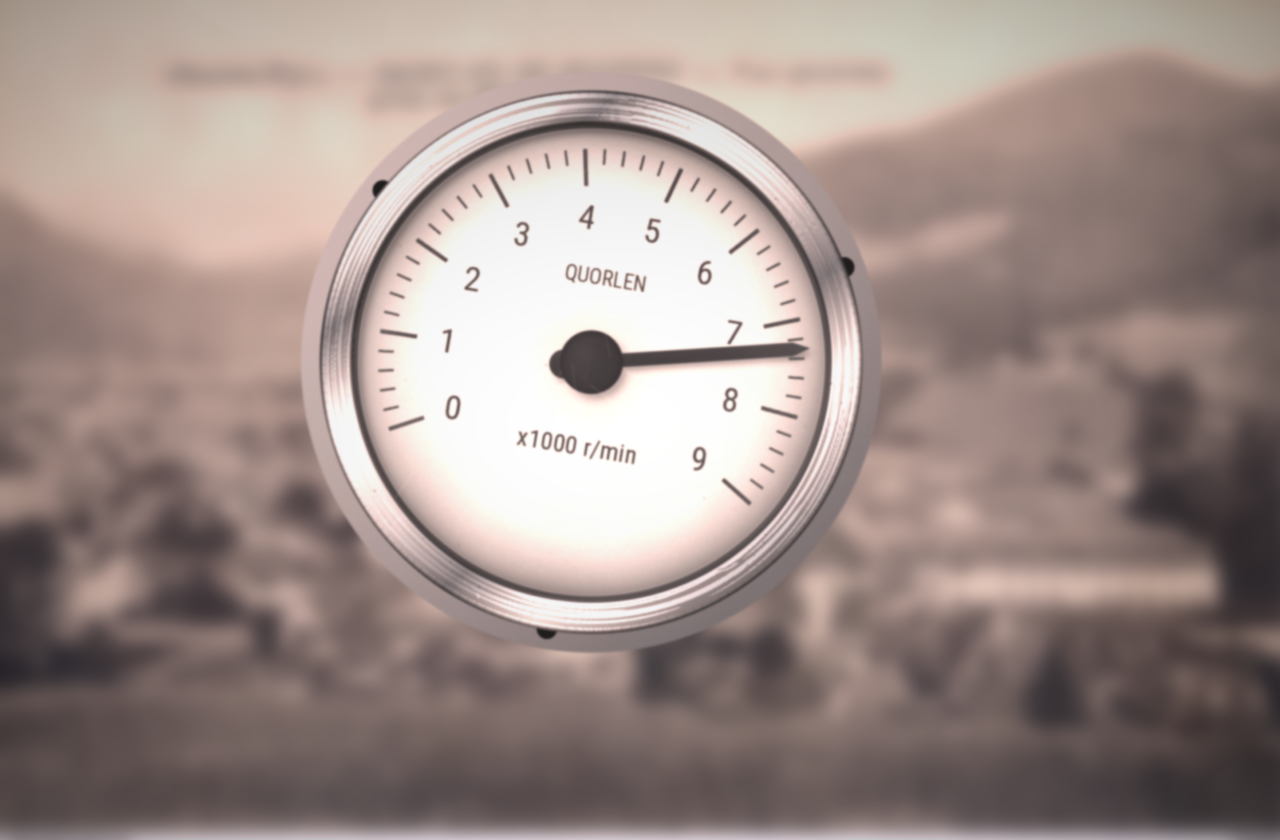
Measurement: 7300 rpm
